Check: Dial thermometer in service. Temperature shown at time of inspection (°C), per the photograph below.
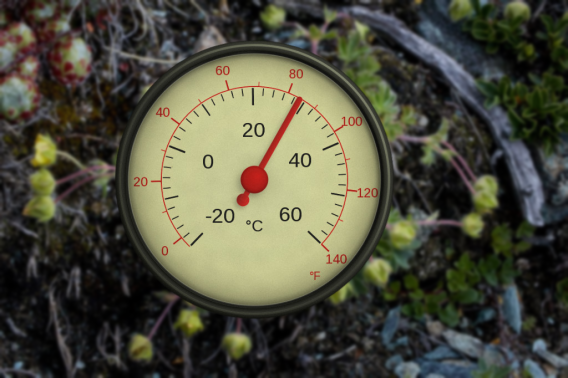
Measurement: 29 °C
